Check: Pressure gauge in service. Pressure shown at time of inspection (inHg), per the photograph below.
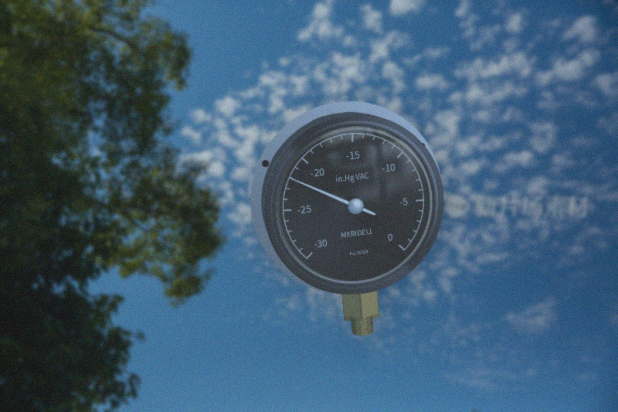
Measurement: -22 inHg
